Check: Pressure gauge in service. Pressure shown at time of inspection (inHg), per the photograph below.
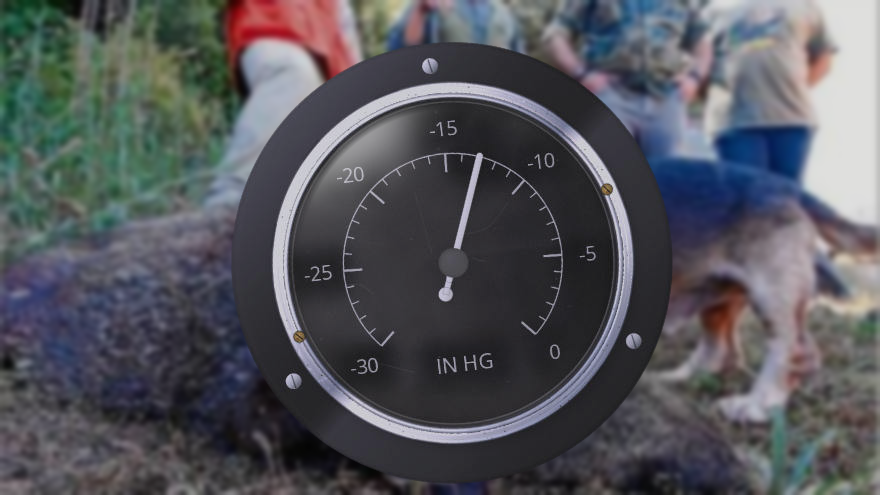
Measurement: -13 inHg
